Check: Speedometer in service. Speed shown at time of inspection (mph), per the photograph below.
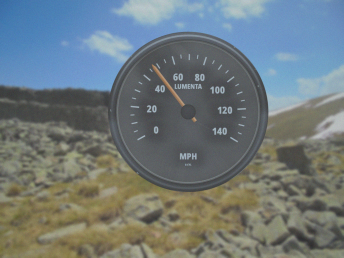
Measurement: 47.5 mph
